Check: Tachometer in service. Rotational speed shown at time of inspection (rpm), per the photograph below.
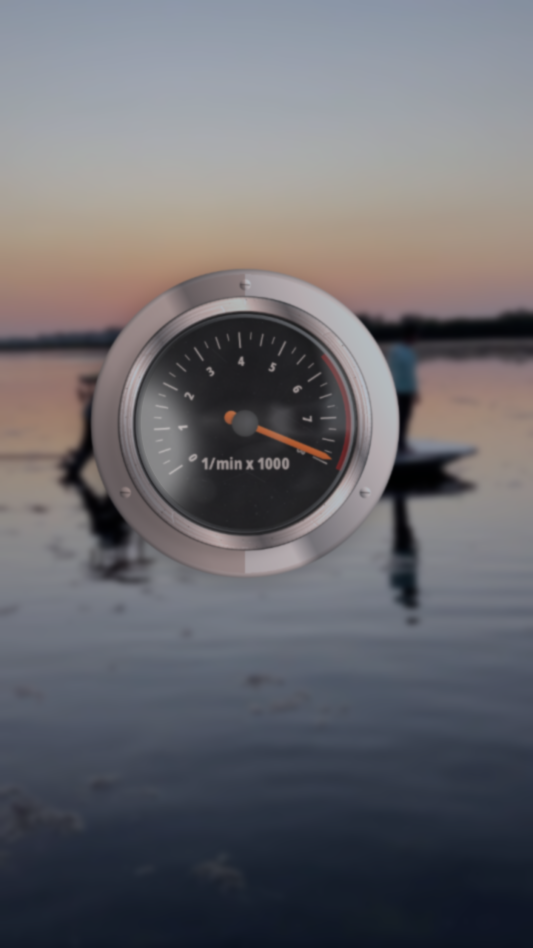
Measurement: 7875 rpm
